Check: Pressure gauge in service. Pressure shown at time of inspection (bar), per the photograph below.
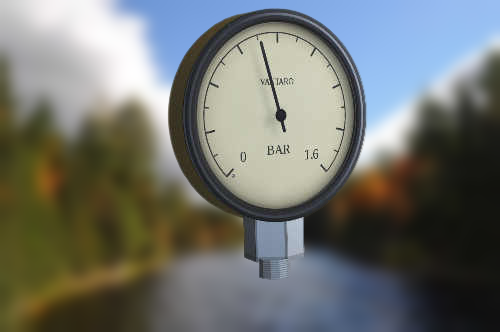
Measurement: 0.7 bar
